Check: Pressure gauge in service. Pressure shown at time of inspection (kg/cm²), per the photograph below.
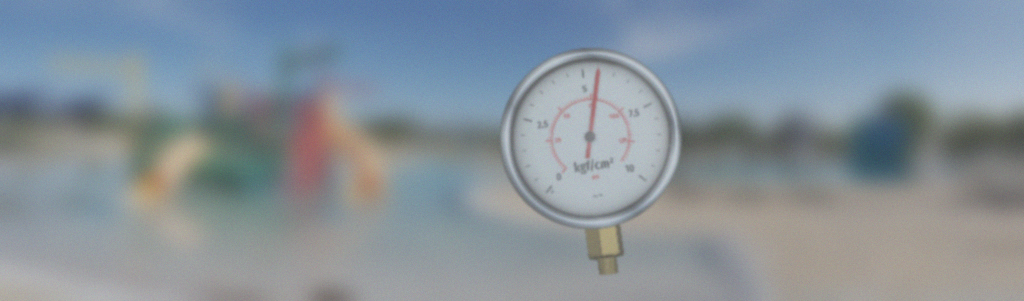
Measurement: 5.5 kg/cm²
